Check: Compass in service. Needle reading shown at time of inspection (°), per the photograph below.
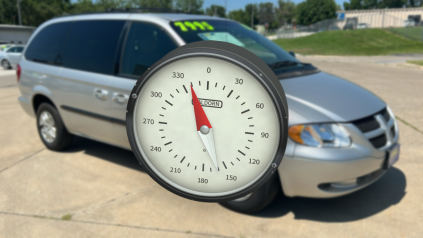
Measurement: 340 °
